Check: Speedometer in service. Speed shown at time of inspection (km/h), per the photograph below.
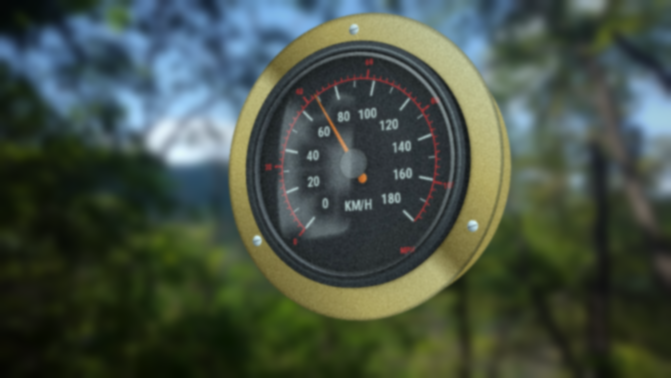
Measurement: 70 km/h
